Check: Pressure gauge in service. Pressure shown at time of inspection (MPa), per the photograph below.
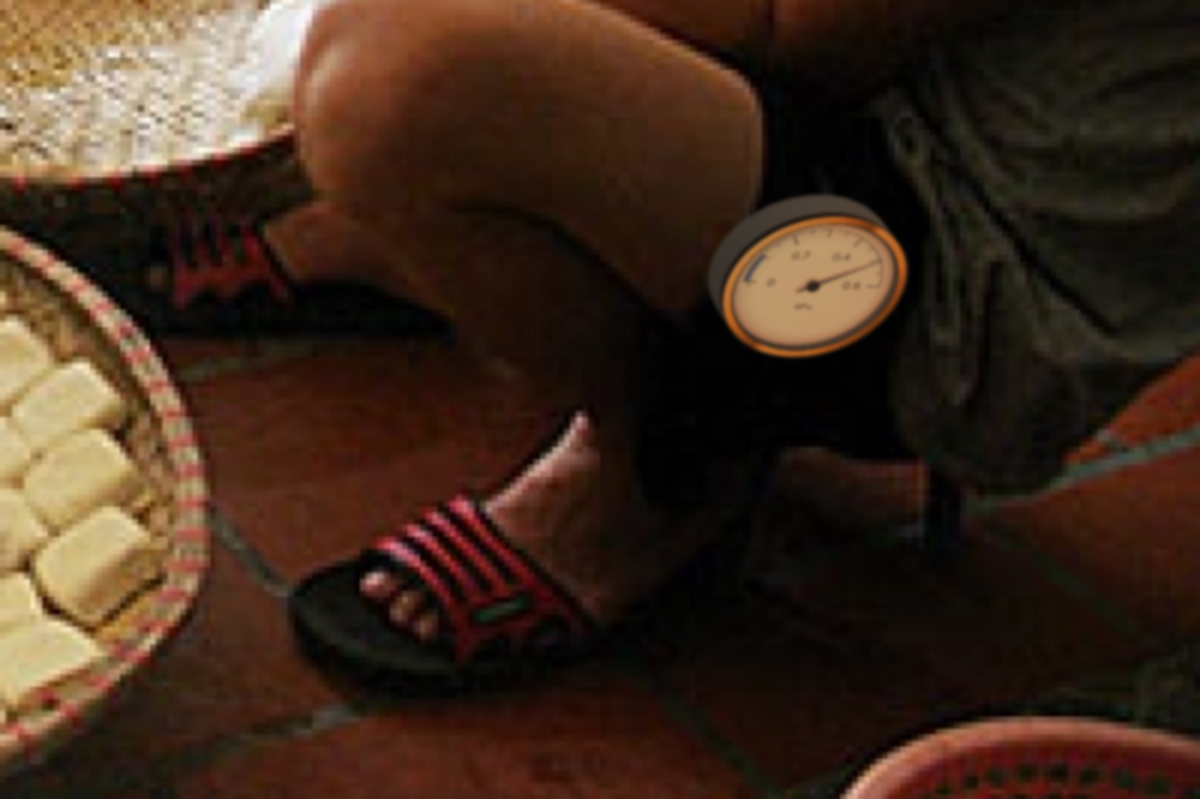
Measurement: 0.5 MPa
